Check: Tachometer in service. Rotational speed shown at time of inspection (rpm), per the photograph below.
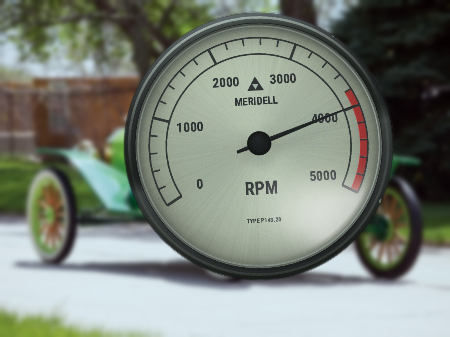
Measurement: 4000 rpm
